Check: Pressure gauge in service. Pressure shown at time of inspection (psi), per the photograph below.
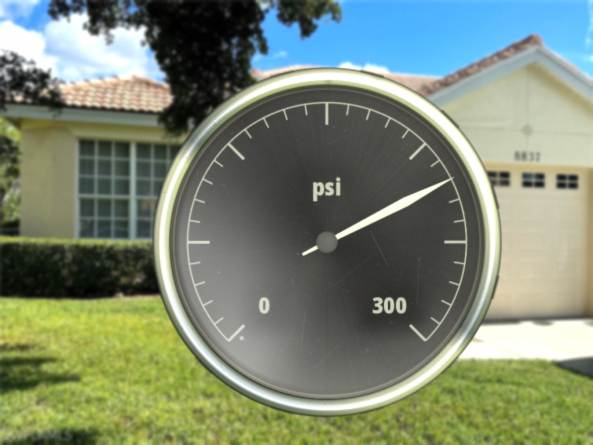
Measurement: 220 psi
